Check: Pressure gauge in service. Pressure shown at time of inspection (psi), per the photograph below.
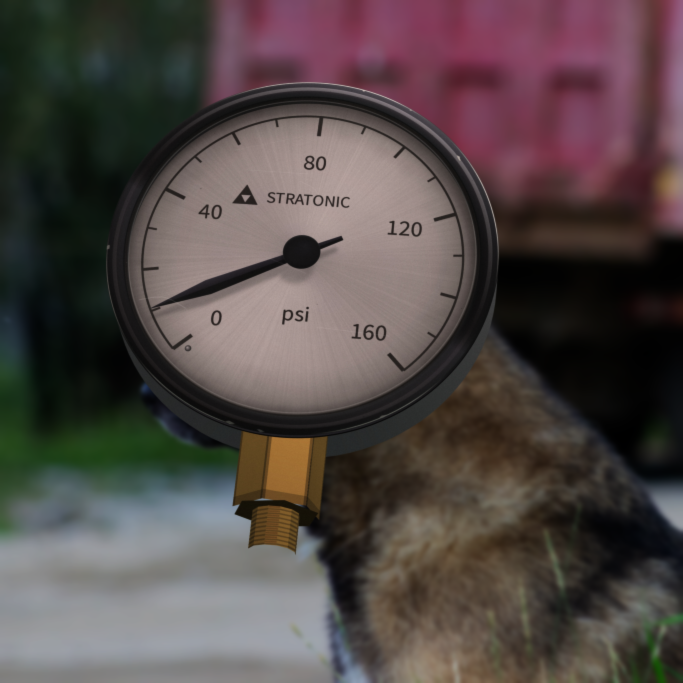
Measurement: 10 psi
